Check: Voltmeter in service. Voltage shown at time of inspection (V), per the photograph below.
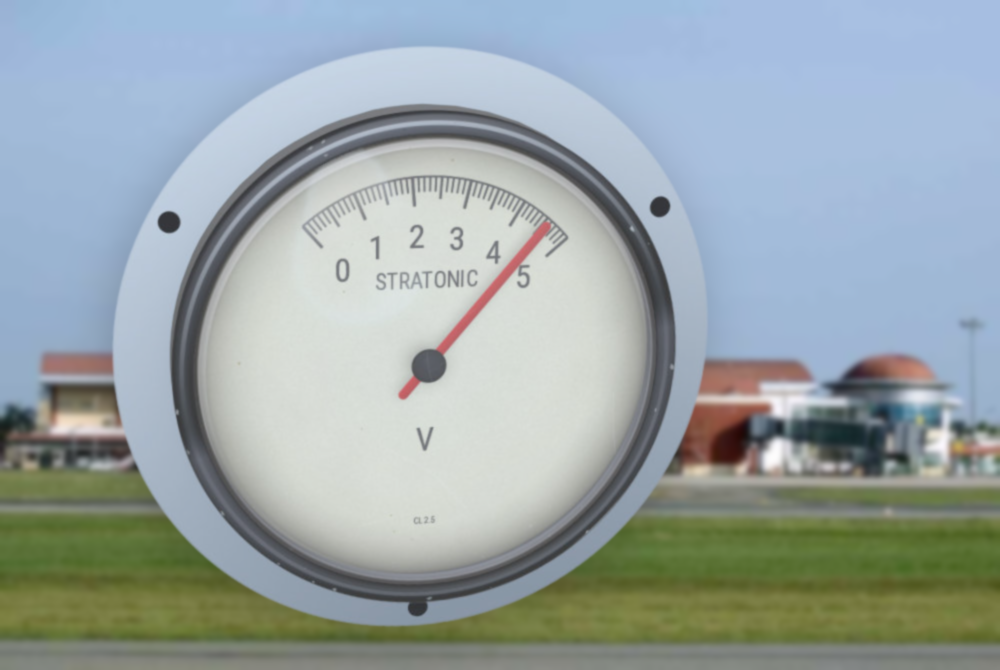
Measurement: 4.5 V
